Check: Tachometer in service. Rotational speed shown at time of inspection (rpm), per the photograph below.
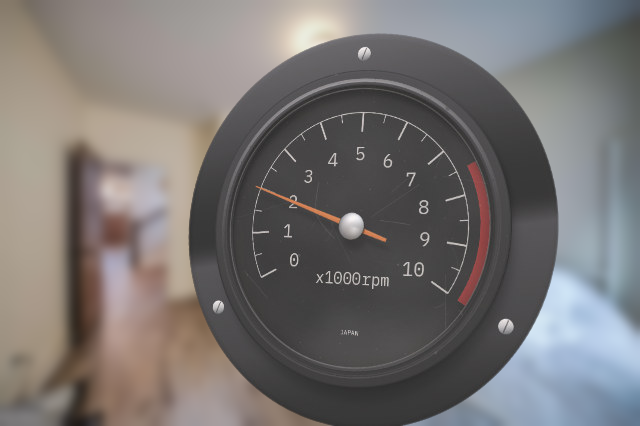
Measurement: 2000 rpm
